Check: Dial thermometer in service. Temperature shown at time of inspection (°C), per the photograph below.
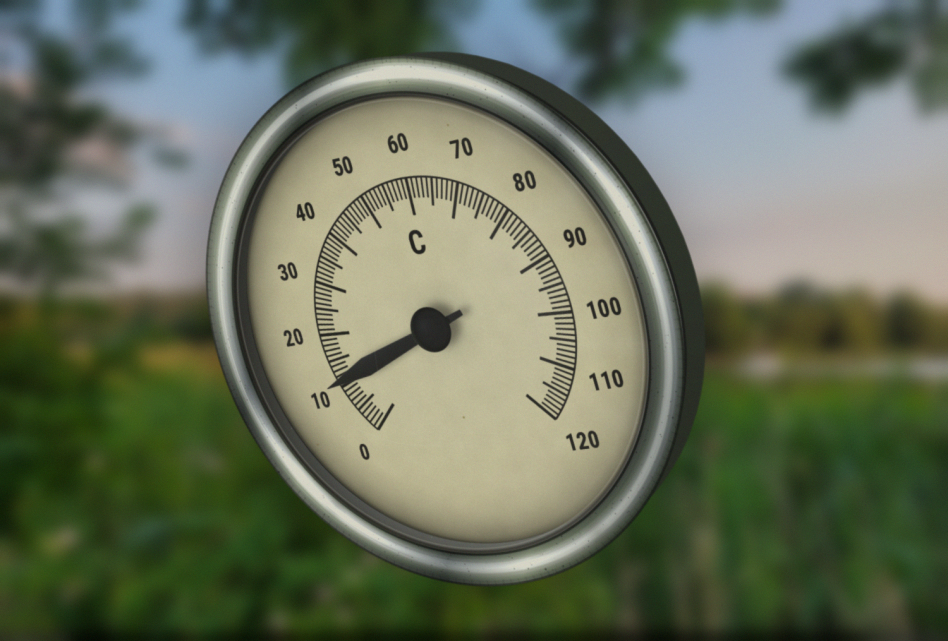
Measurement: 11 °C
